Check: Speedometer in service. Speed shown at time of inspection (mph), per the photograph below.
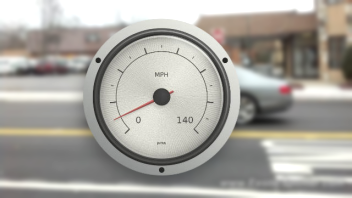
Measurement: 10 mph
